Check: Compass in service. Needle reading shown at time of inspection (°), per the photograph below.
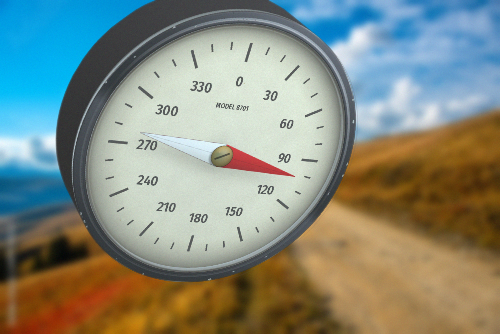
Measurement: 100 °
